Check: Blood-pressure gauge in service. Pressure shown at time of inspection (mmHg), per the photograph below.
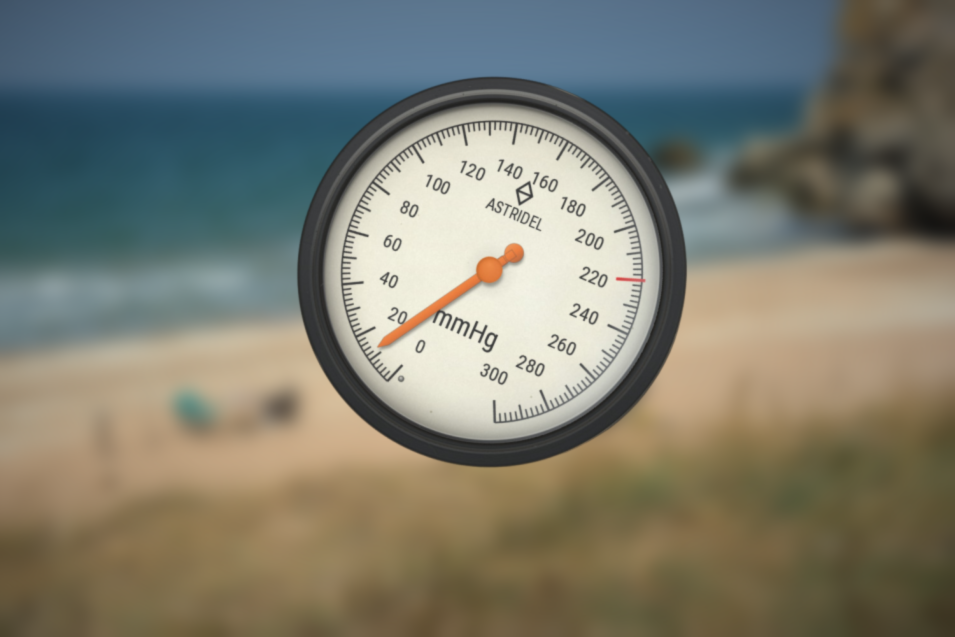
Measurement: 12 mmHg
